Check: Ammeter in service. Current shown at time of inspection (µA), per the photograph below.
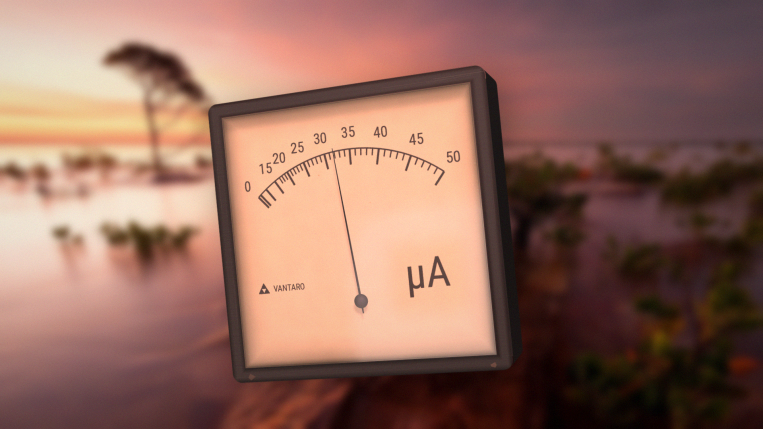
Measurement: 32 µA
